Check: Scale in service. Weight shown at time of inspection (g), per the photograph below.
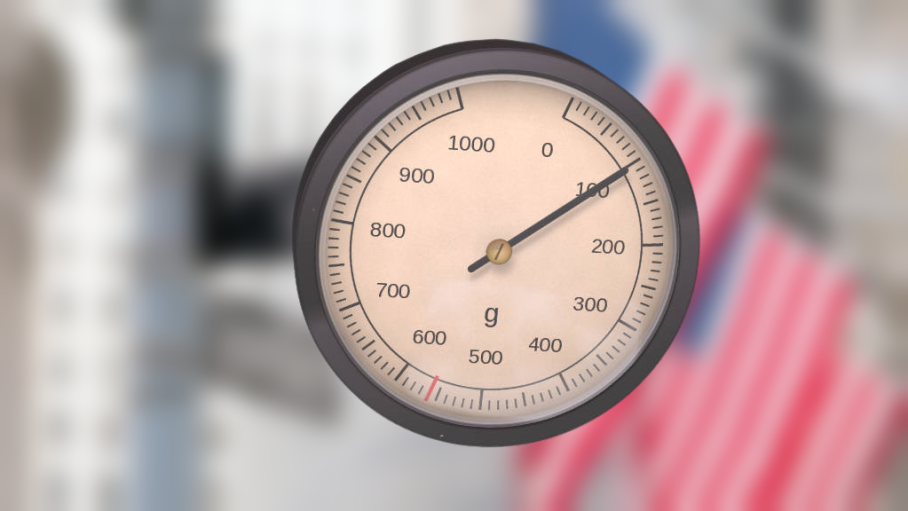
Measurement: 100 g
